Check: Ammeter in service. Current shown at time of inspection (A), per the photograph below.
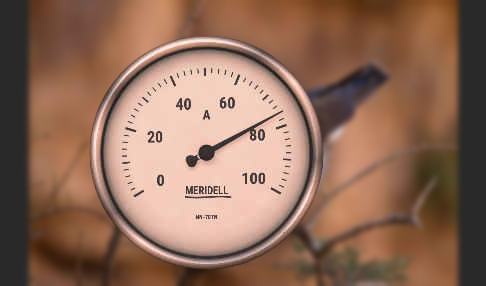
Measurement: 76 A
